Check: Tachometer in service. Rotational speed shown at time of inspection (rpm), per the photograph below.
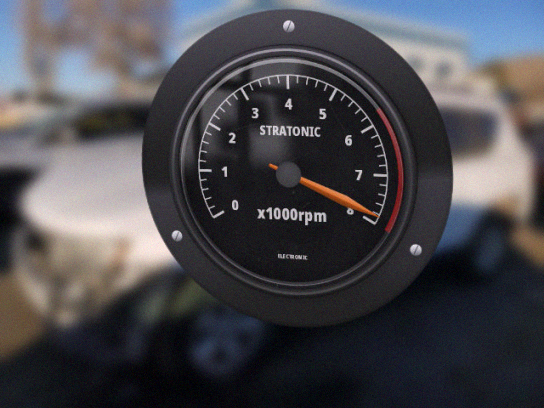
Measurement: 7800 rpm
